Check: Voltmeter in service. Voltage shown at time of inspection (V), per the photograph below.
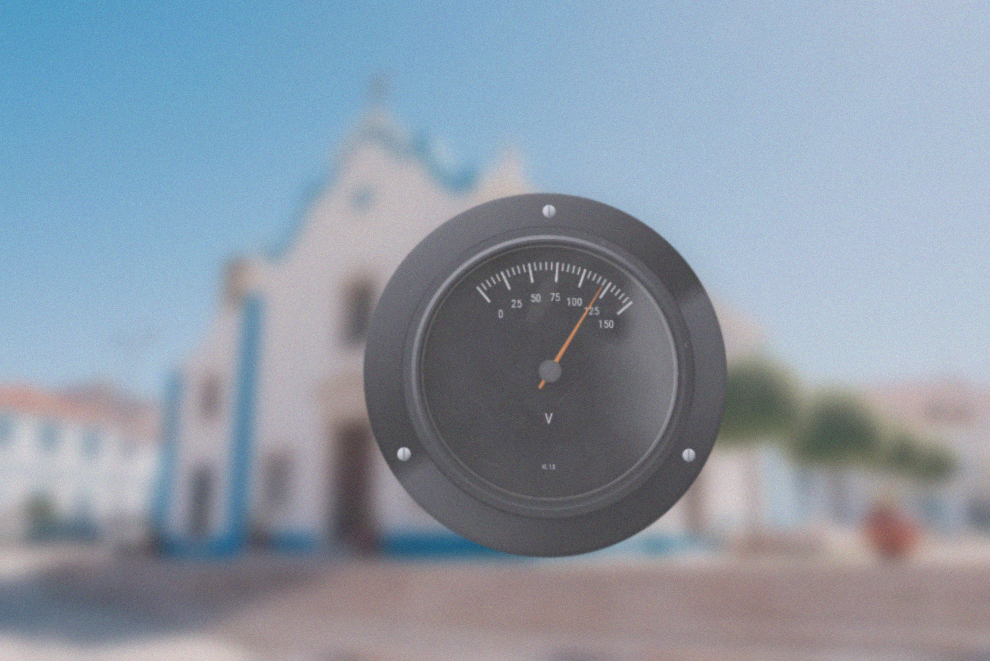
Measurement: 120 V
